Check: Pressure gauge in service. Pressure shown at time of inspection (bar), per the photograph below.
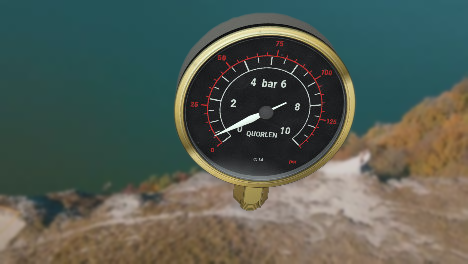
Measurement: 0.5 bar
